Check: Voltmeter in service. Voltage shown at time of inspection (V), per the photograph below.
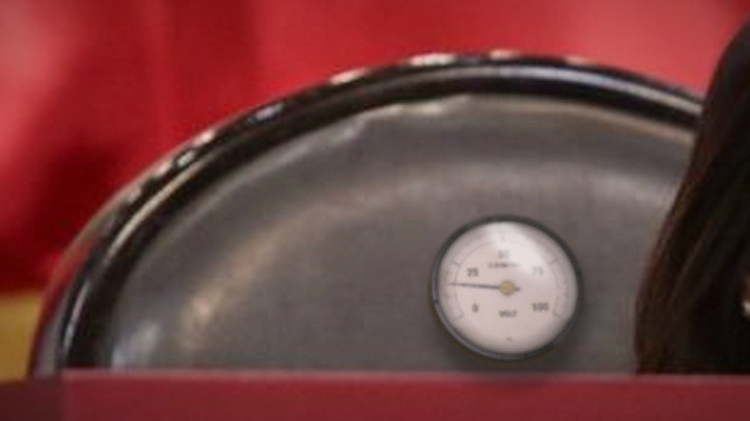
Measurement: 15 V
